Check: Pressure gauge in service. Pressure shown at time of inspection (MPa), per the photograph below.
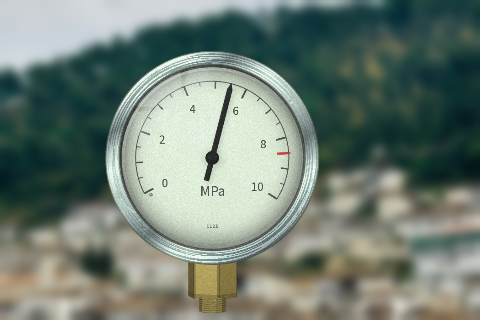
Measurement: 5.5 MPa
